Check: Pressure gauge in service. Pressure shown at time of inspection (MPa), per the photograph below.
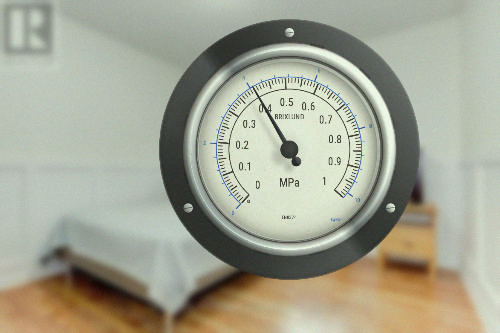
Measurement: 0.4 MPa
